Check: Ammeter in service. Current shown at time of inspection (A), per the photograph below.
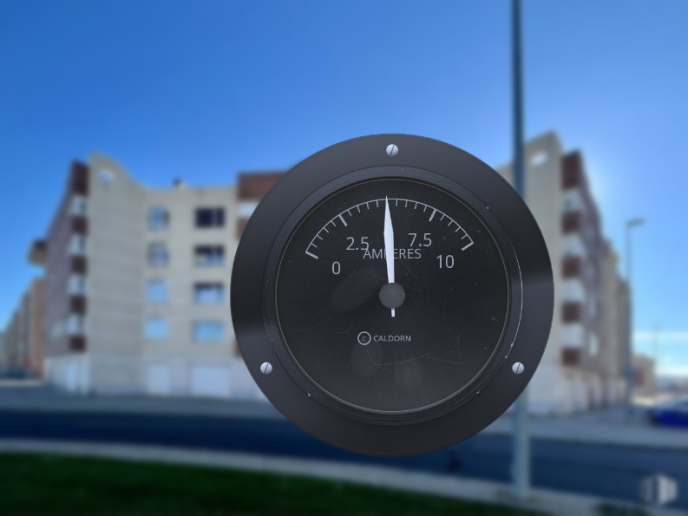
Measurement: 5 A
